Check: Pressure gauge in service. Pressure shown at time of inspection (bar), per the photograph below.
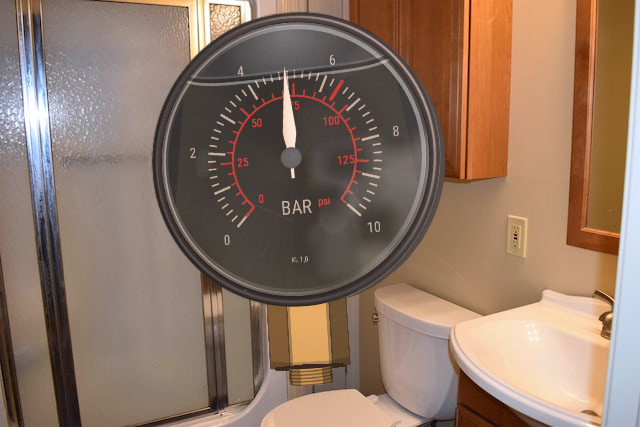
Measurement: 5 bar
